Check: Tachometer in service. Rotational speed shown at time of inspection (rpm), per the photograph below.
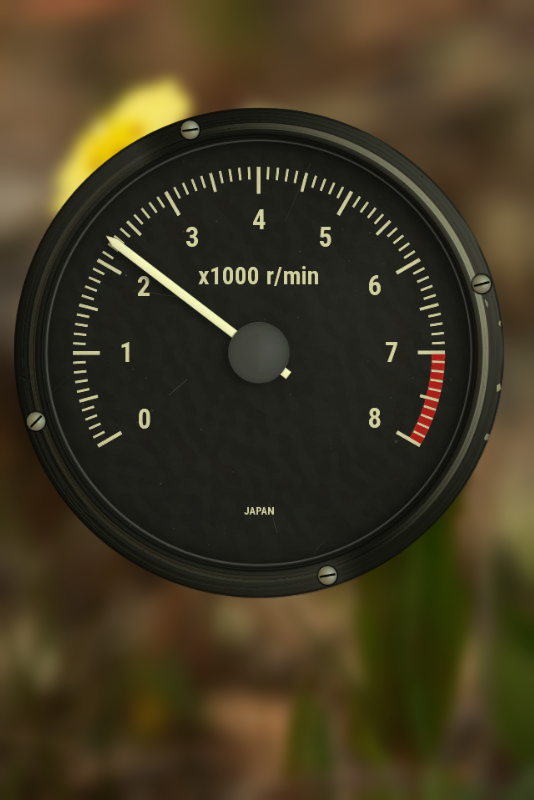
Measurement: 2250 rpm
